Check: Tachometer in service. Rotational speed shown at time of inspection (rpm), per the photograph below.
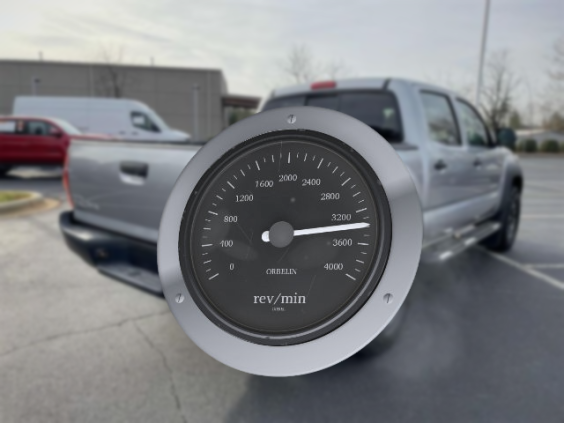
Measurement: 3400 rpm
